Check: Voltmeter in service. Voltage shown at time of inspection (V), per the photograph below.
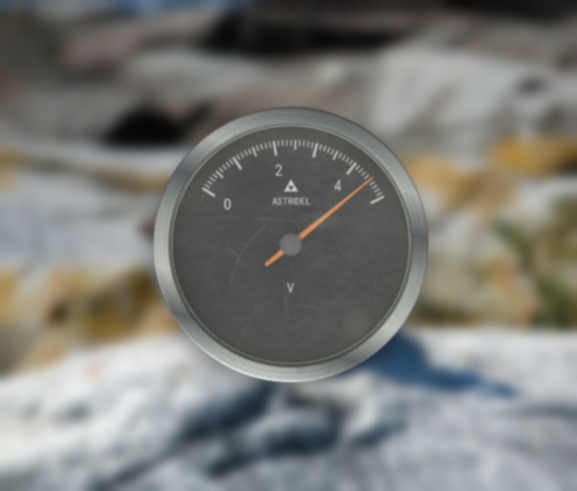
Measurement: 4.5 V
